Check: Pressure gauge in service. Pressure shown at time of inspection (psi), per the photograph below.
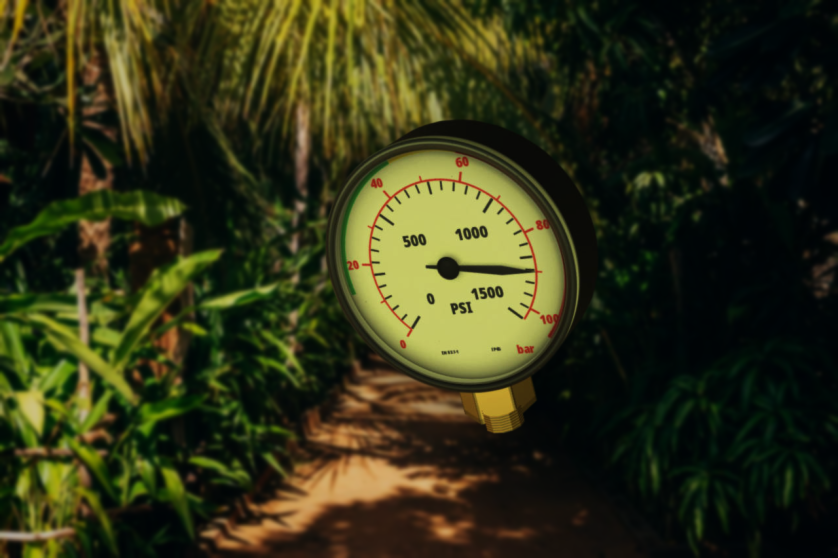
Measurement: 1300 psi
